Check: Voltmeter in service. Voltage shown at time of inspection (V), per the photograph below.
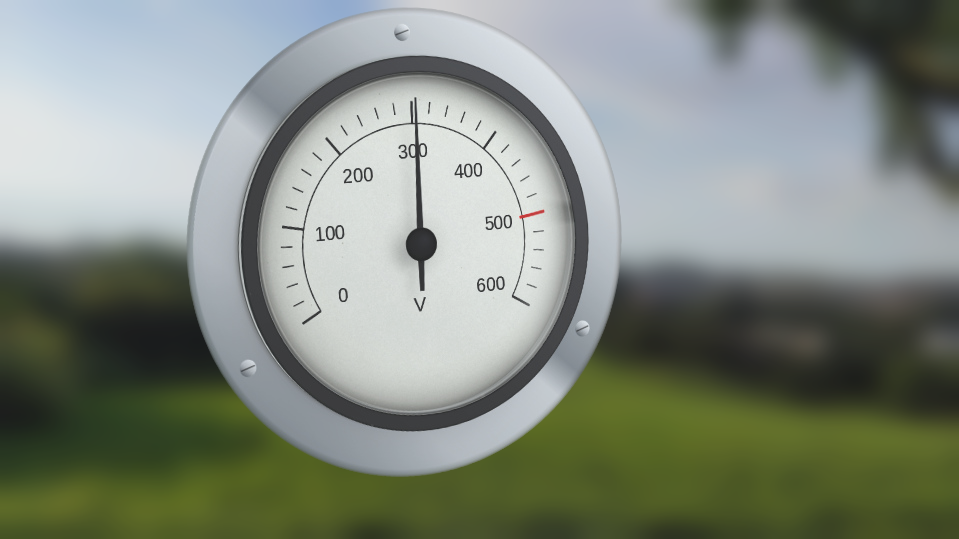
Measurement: 300 V
